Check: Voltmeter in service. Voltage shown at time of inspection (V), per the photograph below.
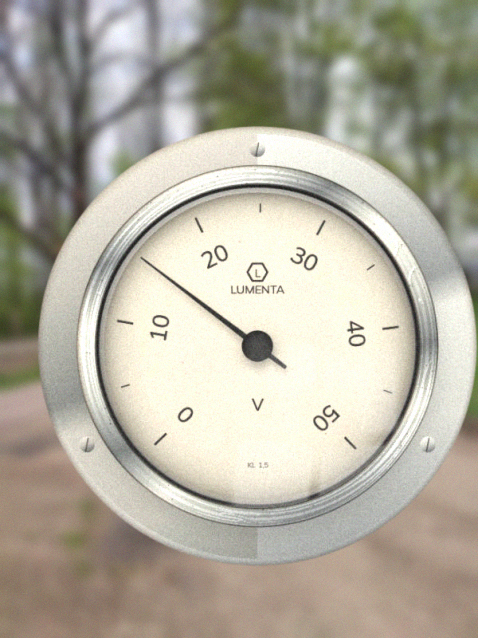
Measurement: 15 V
